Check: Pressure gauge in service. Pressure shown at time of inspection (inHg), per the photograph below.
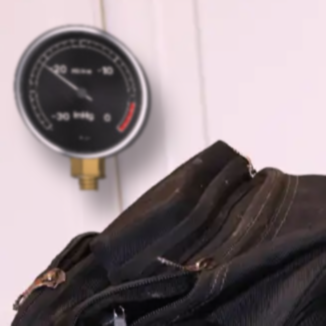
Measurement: -21 inHg
